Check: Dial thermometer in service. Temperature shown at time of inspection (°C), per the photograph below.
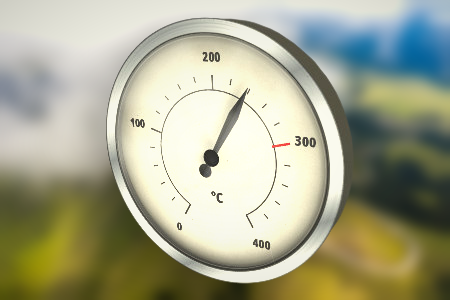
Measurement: 240 °C
